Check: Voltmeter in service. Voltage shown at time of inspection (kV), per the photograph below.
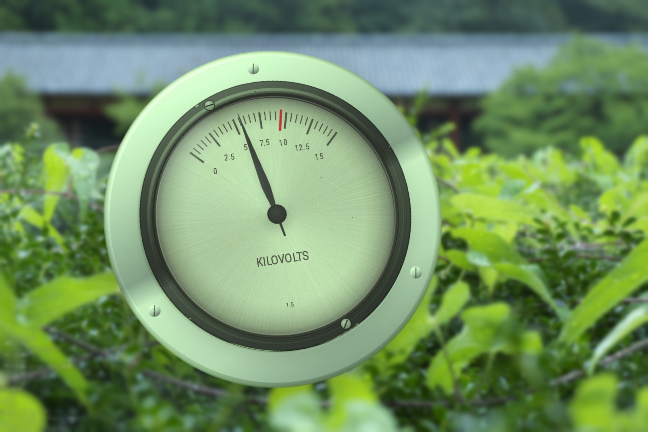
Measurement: 5.5 kV
